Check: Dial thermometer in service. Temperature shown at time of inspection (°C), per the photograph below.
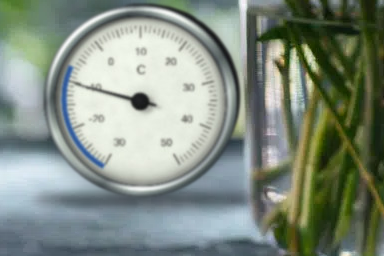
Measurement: -10 °C
